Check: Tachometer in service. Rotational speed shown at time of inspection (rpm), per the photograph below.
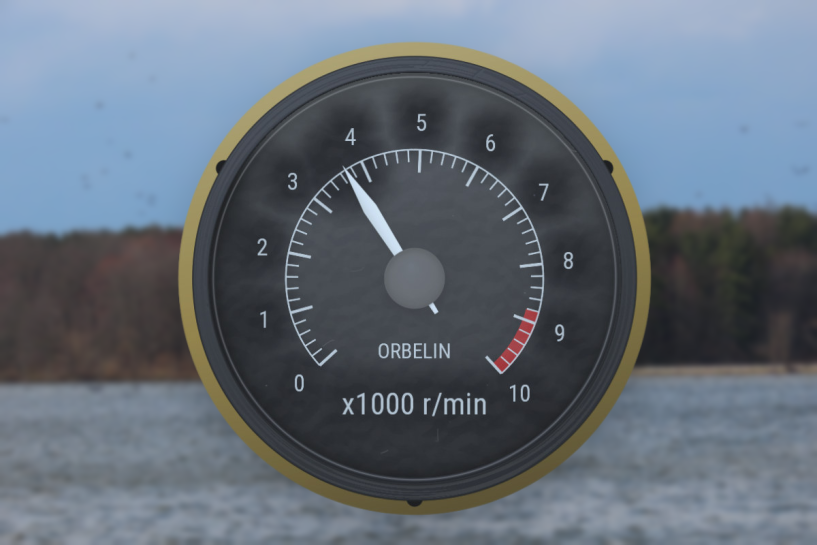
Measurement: 3700 rpm
